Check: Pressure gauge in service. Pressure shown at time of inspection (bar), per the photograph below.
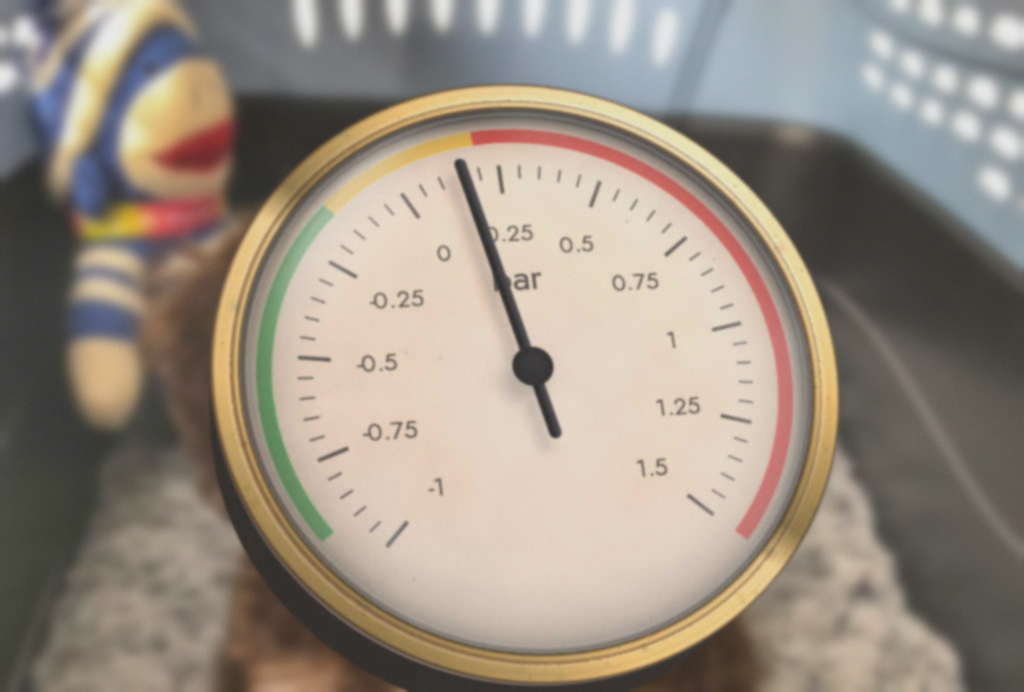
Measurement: 0.15 bar
